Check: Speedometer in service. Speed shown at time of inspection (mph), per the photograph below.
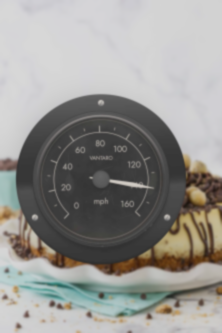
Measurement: 140 mph
